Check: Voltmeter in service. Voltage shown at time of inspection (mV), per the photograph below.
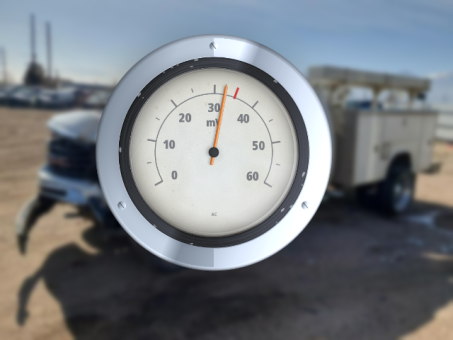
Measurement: 32.5 mV
